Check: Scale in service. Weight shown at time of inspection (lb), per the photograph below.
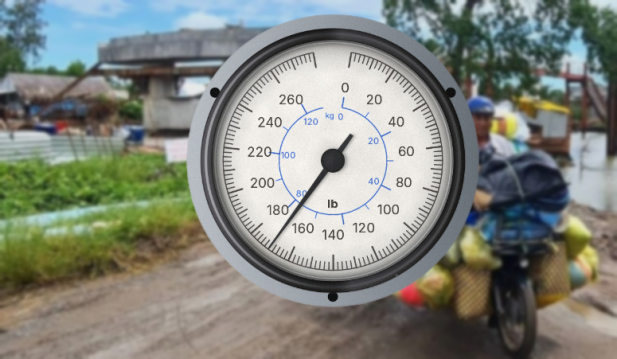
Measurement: 170 lb
